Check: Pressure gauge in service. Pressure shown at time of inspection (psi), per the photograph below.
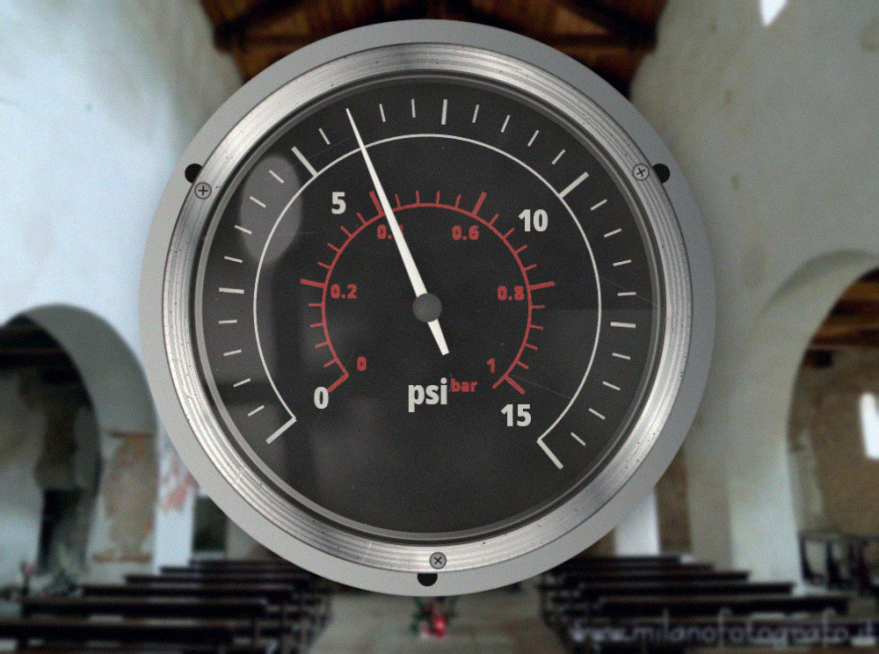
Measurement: 6 psi
